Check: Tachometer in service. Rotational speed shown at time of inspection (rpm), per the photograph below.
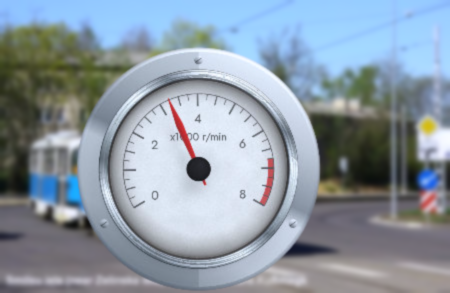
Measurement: 3250 rpm
